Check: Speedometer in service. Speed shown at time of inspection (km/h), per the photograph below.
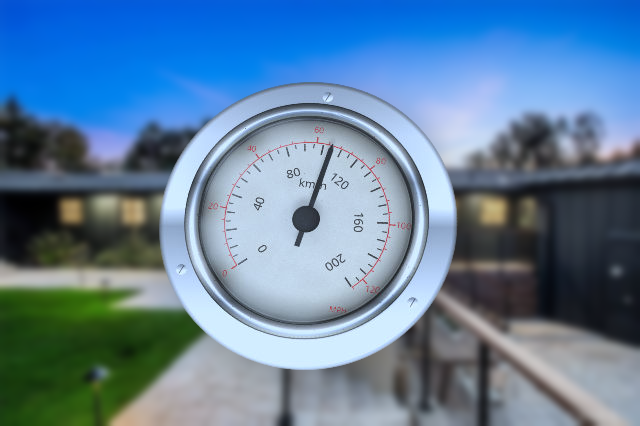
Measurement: 105 km/h
